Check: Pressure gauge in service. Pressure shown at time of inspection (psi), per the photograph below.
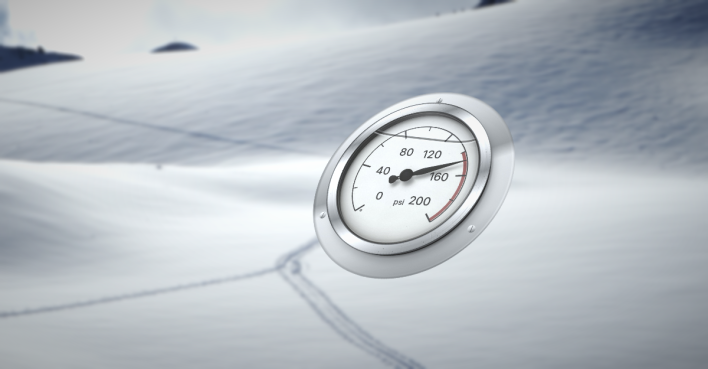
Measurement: 150 psi
